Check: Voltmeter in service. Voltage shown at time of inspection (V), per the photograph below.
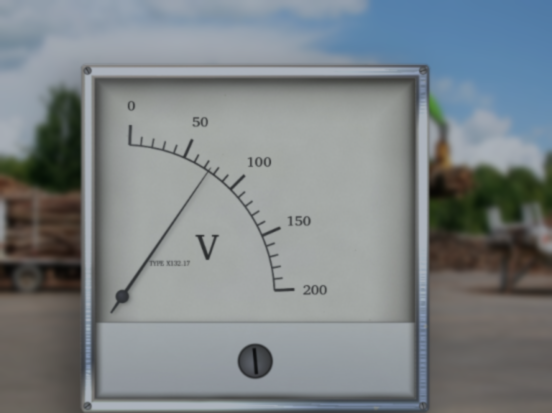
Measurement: 75 V
